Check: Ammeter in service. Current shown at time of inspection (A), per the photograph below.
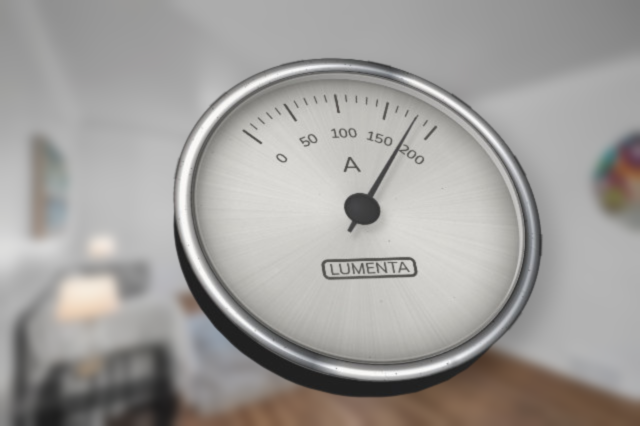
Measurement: 180 A
